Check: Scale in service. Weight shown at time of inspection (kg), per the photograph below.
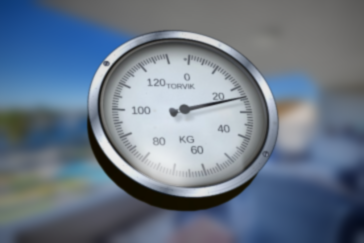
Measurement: 25 kg
